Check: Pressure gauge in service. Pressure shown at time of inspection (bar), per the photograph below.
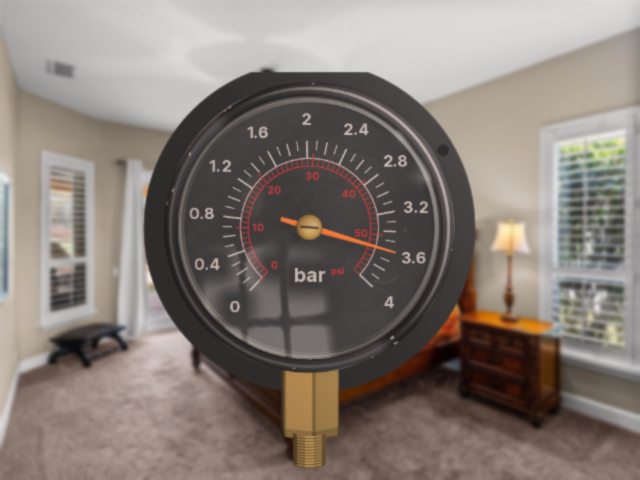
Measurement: 3.6 bar
